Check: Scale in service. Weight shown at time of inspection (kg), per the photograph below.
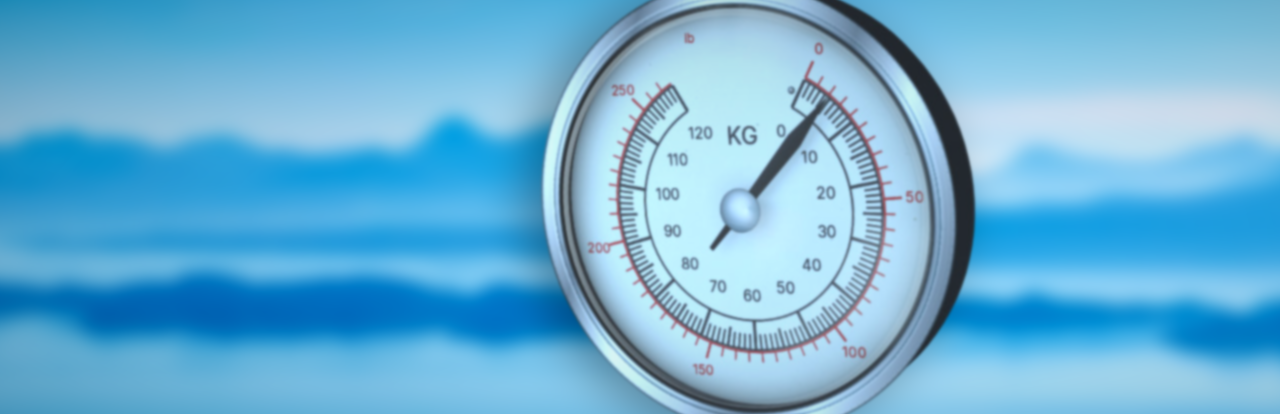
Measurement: 5 kg
